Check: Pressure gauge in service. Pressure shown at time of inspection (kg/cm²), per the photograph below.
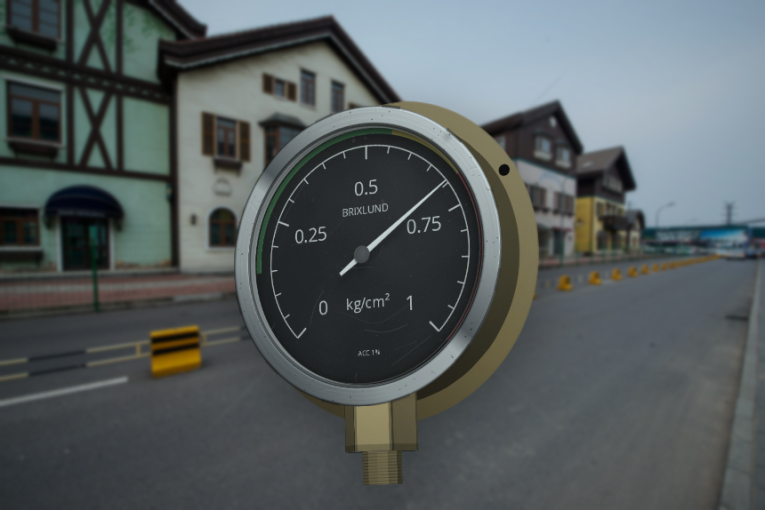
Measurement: 0.7 kg/cm²
